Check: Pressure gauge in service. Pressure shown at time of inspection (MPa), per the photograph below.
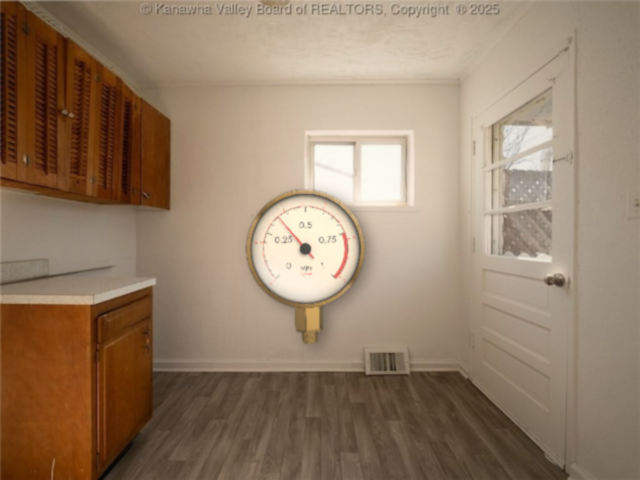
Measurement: 0.35 MPa
